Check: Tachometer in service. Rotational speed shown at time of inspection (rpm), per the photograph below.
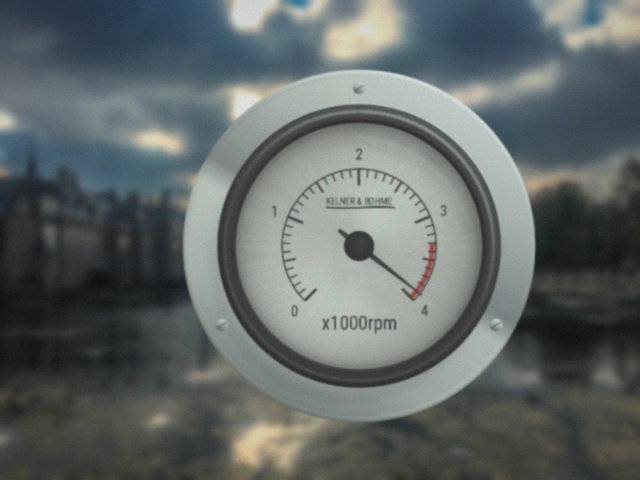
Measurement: 3900 rpm
